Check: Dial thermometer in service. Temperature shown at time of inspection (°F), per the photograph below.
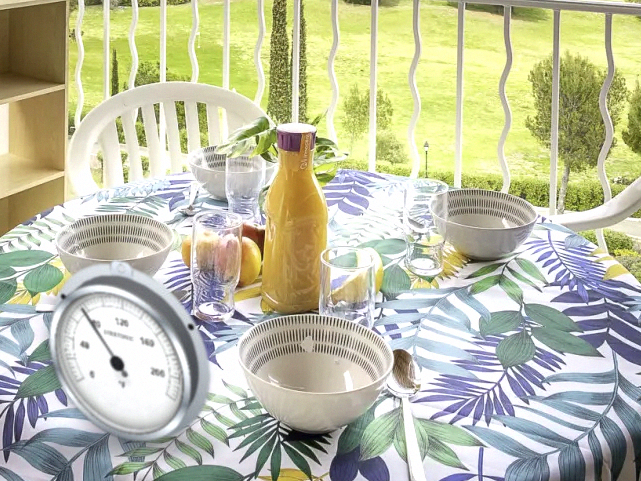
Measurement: 80 °F
